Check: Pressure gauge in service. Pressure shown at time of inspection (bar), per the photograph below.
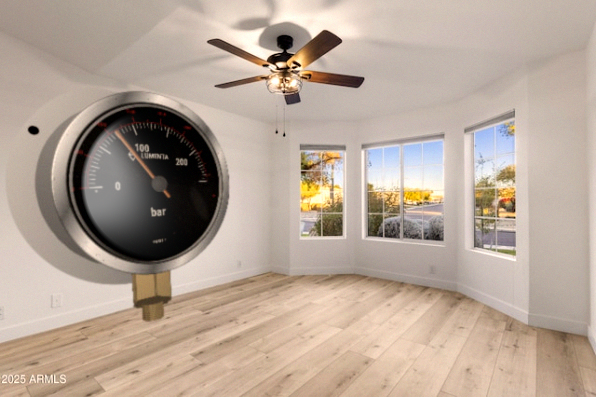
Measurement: 75 bar
